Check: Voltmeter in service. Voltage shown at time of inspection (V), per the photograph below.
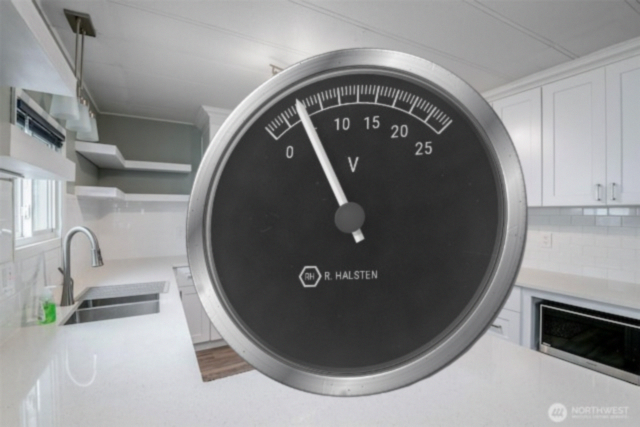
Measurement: 5 V
